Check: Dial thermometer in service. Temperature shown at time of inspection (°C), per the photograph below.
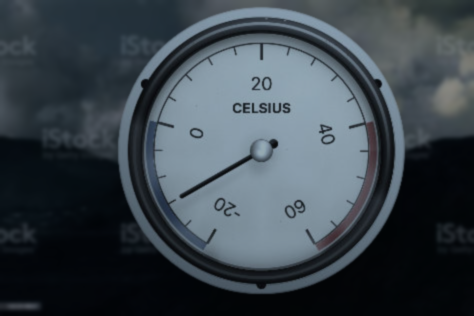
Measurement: -12 °C
